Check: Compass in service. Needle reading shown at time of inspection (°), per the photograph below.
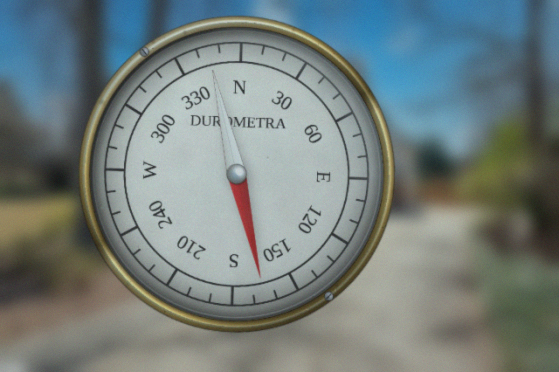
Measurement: 165 °
